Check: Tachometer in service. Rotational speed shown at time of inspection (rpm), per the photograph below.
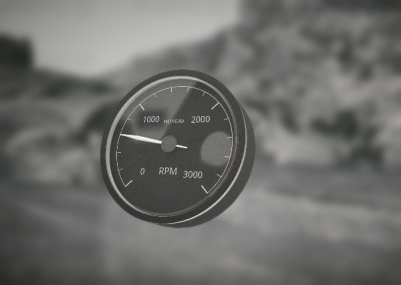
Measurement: 600 rpm
